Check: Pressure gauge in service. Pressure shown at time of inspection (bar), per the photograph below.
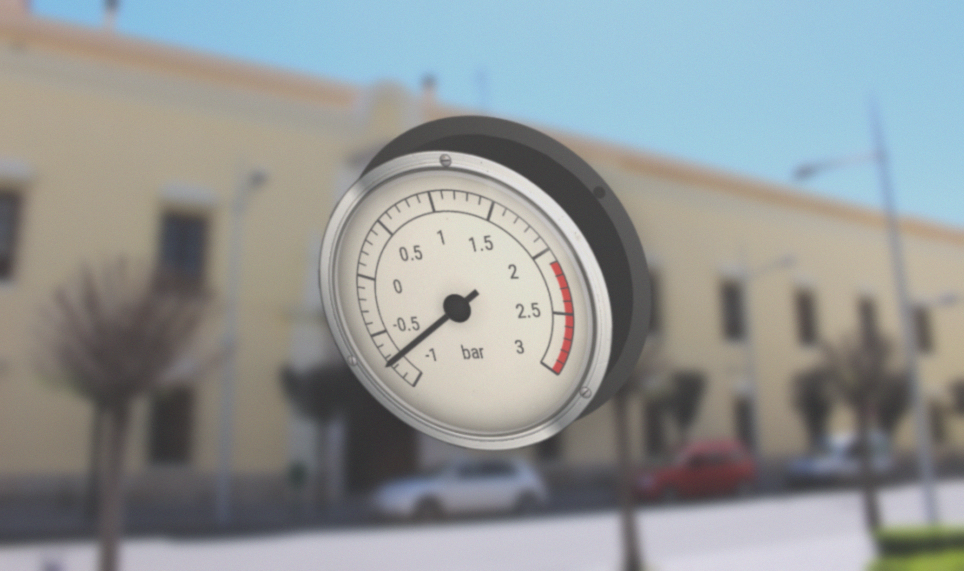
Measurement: -0.75 bar
